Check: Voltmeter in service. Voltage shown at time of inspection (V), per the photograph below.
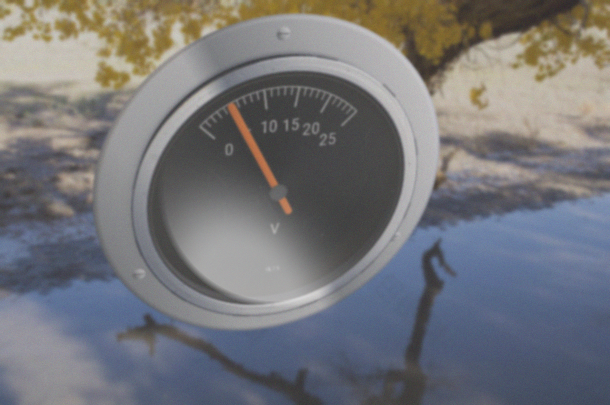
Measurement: 5 V
